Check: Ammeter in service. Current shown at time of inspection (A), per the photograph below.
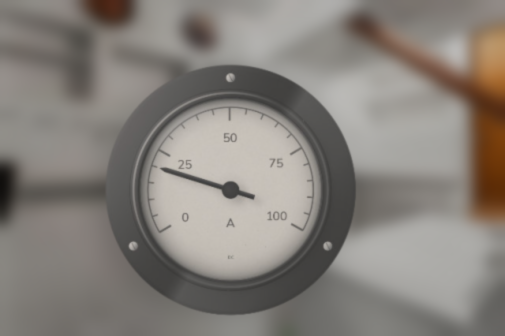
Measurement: 20 A
